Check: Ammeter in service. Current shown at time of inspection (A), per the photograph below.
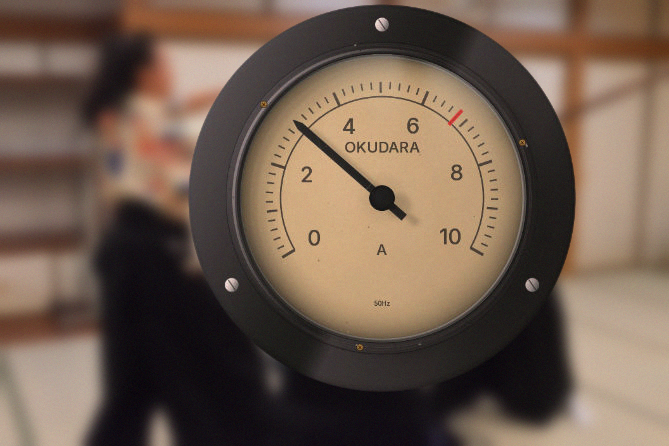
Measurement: 3 A
